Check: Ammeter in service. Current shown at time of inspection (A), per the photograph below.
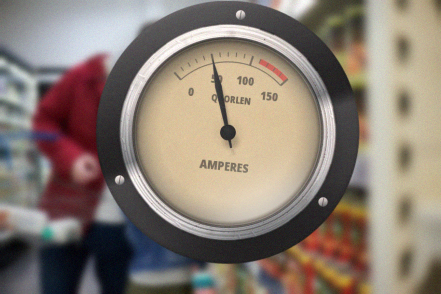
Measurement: 50 A
